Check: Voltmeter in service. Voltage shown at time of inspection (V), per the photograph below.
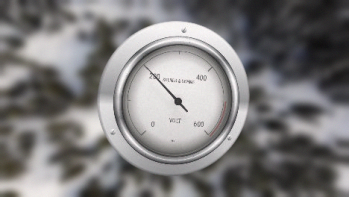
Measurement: 200 V
